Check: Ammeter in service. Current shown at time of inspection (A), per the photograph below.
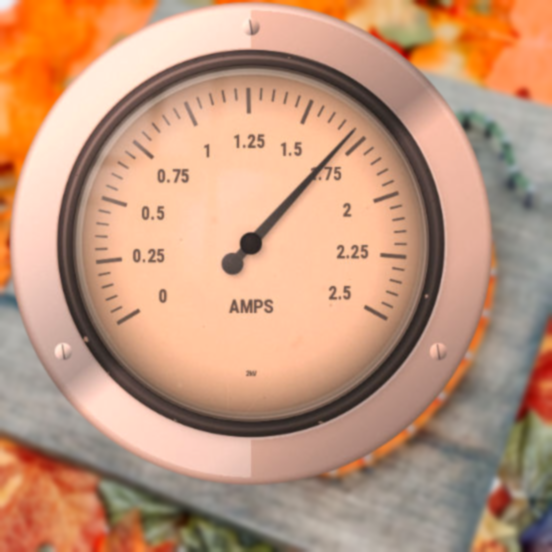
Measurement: 1.7 A
